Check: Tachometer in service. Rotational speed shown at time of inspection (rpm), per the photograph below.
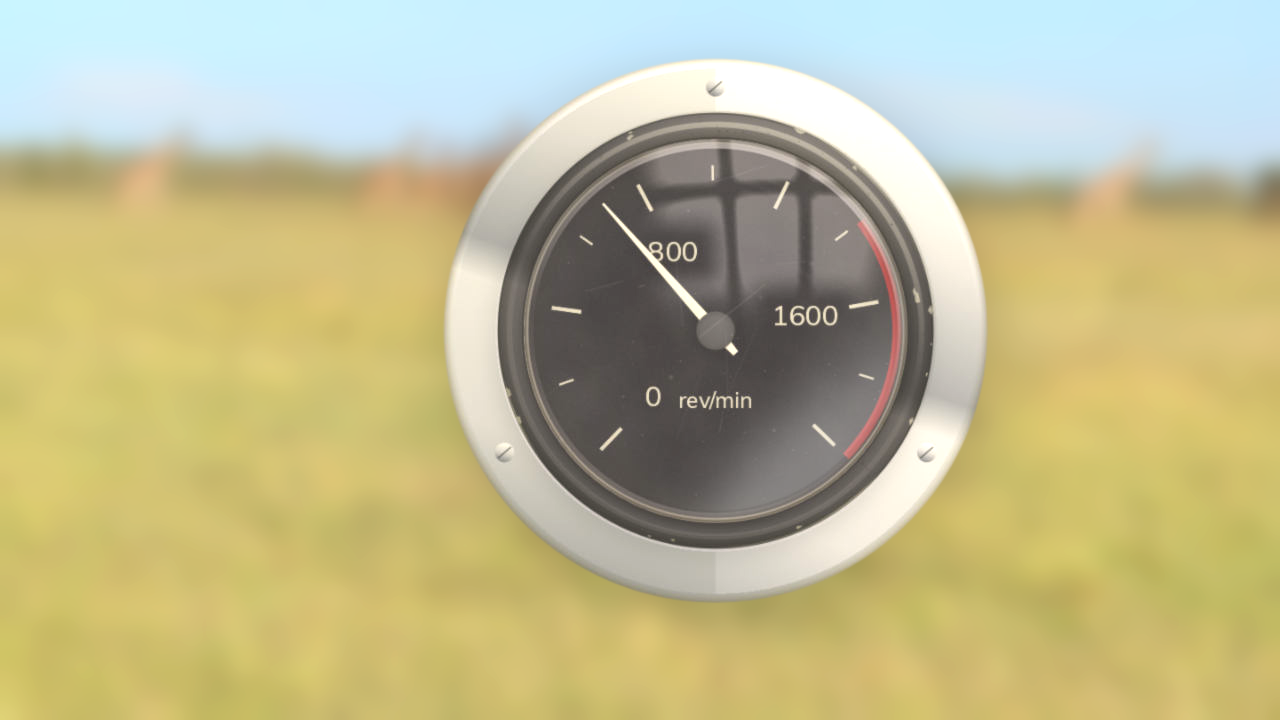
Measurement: 700 rpm
